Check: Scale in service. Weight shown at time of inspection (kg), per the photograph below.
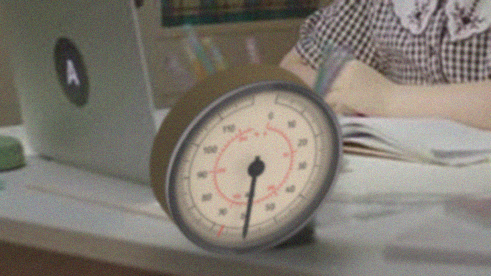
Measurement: 60 kg
